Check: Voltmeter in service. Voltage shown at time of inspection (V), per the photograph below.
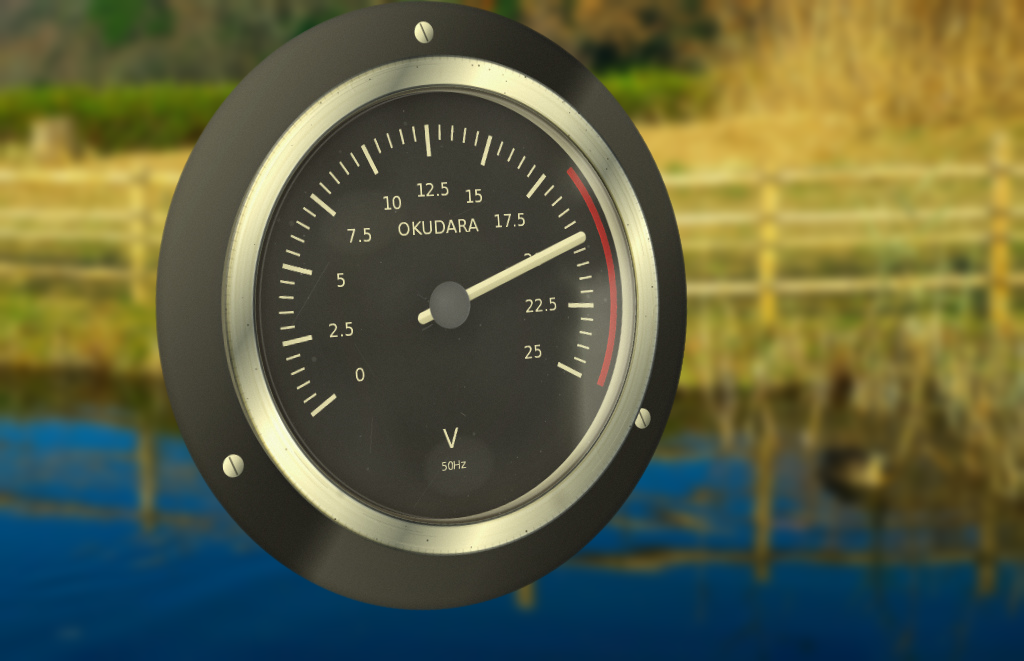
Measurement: 20 V
